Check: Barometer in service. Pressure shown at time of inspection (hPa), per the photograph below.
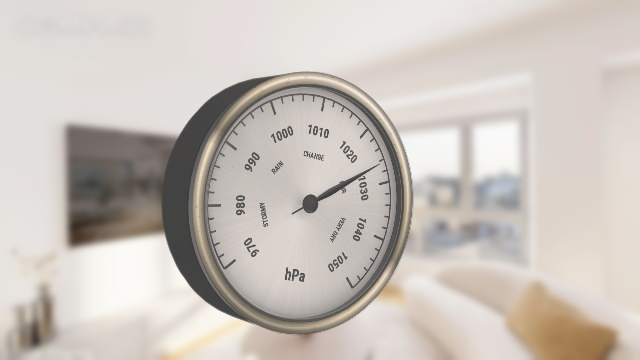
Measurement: 1026 hPa
